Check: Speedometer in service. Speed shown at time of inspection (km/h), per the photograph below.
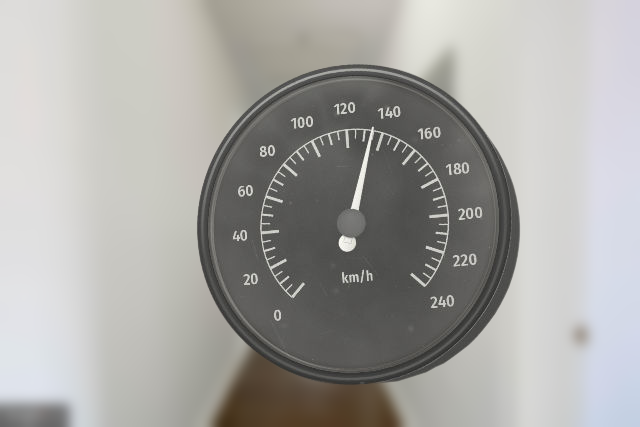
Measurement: 135 km/h
